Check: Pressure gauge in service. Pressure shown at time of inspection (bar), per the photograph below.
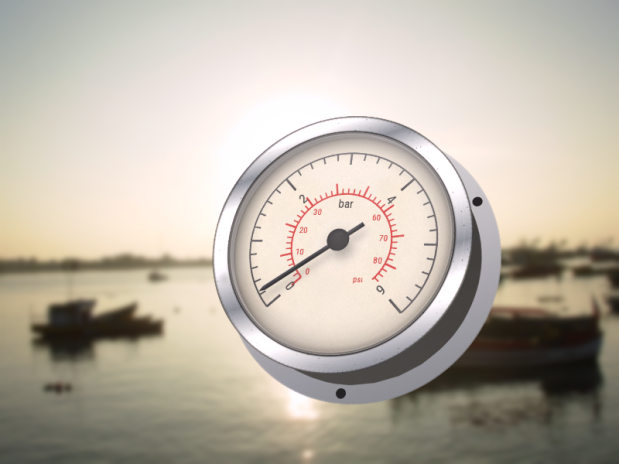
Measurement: 0.2 bar
